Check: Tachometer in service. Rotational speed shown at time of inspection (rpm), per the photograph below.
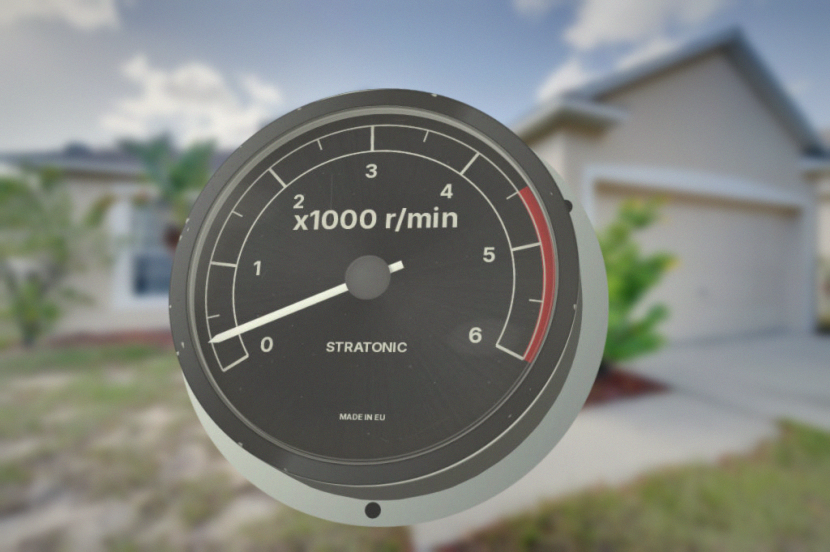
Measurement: 250 rpm
